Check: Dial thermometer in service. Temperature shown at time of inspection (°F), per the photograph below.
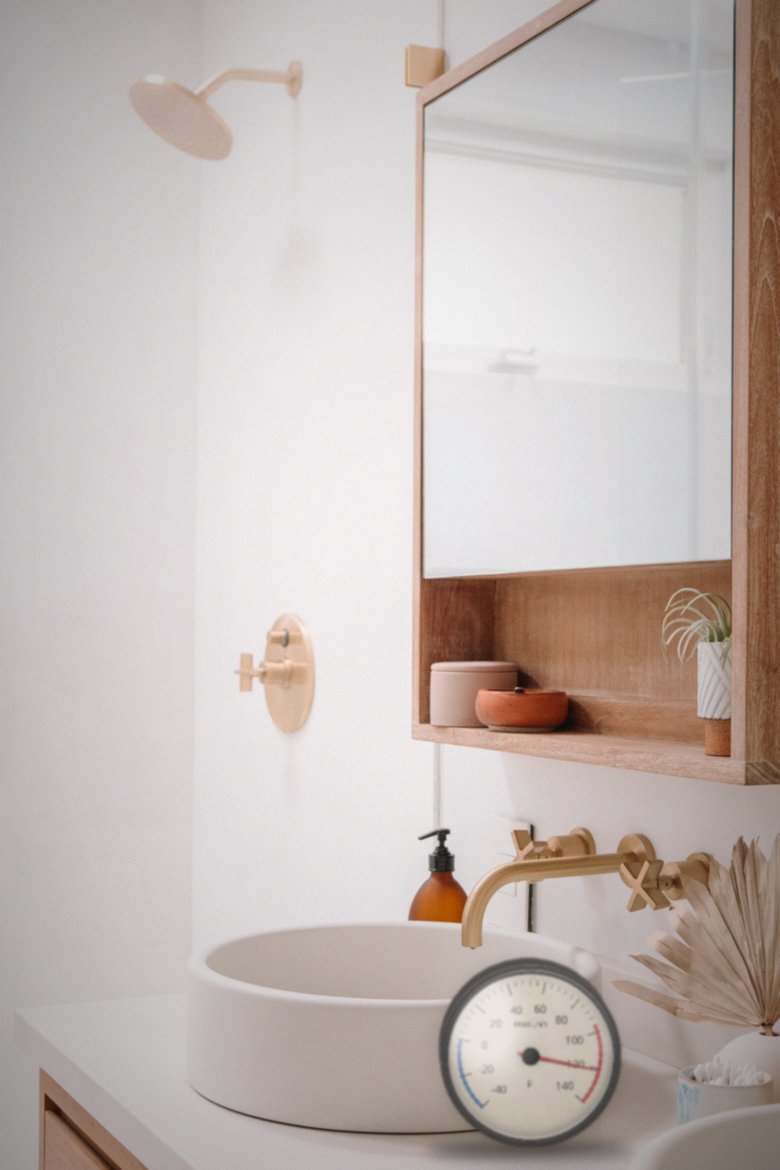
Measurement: 120 °F
